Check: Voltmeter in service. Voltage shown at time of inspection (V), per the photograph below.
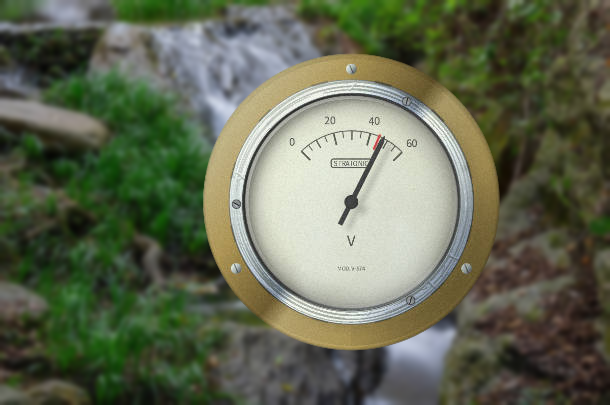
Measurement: 47.5 V
